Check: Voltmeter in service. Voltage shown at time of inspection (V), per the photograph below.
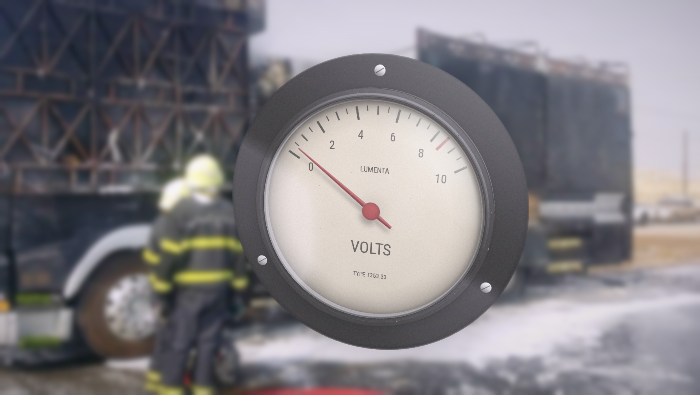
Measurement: 0.5 V
